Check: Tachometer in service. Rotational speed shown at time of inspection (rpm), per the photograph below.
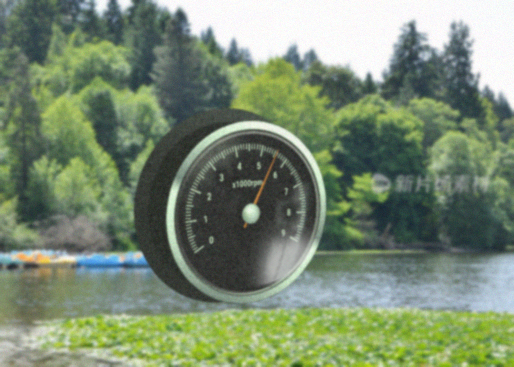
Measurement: 5500 rpm
